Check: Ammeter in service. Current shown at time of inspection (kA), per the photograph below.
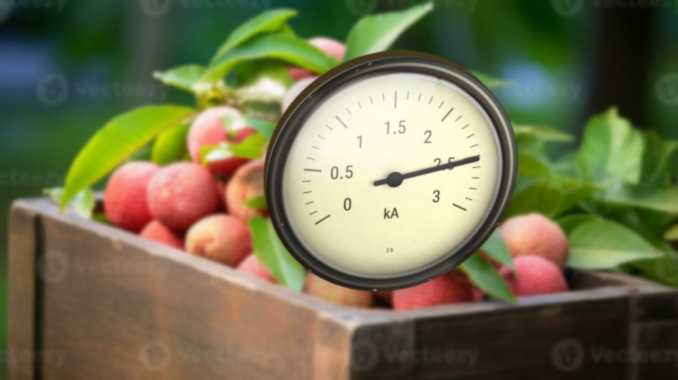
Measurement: 2.5 kA
